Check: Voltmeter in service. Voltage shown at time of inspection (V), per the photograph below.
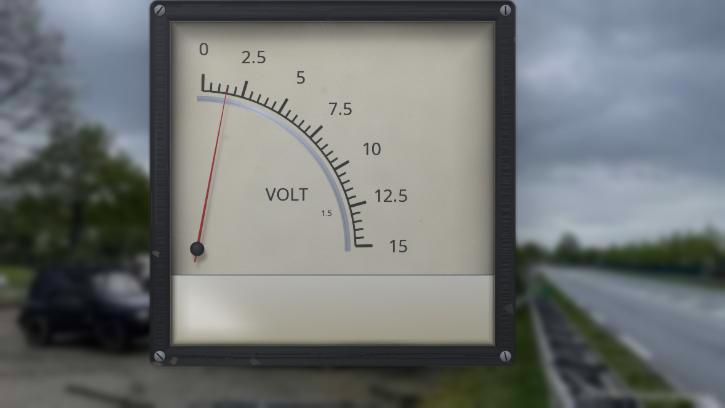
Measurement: 1.5 V
